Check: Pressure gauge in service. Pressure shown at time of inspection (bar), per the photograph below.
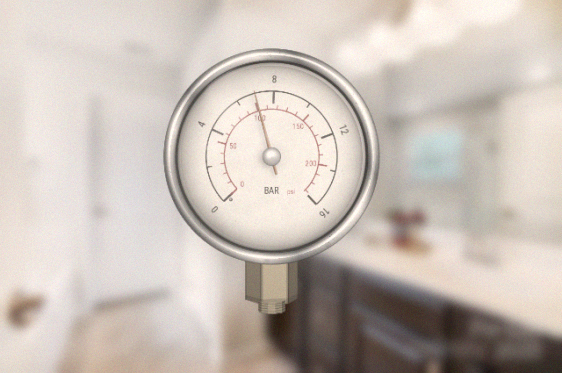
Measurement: 7 bar
